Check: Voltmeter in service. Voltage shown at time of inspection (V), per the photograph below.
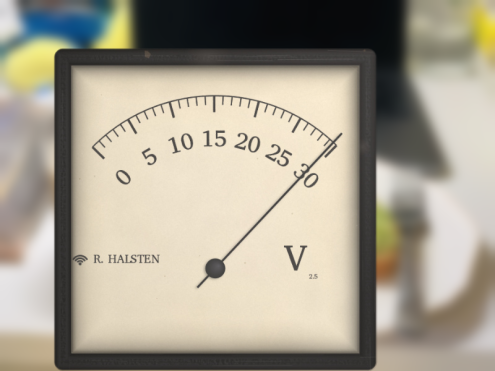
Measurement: 29.5 V
